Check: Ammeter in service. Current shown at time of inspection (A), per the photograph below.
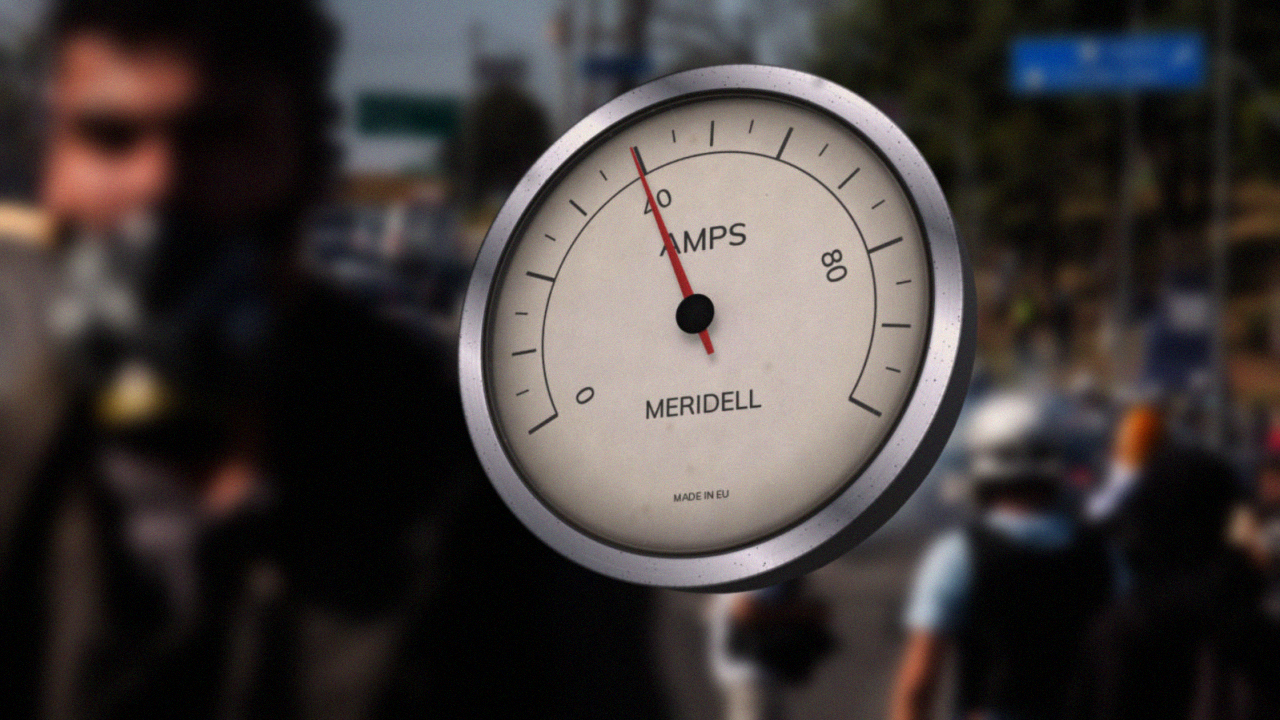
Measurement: 40 A
